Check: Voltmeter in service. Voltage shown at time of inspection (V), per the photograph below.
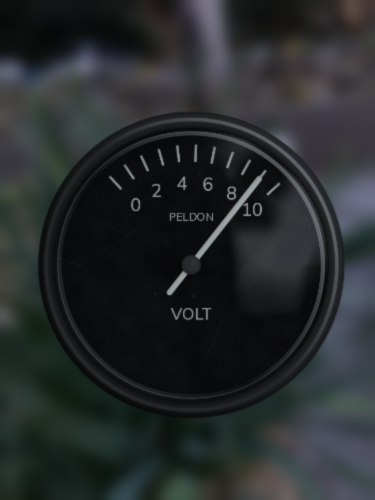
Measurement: 9 V
